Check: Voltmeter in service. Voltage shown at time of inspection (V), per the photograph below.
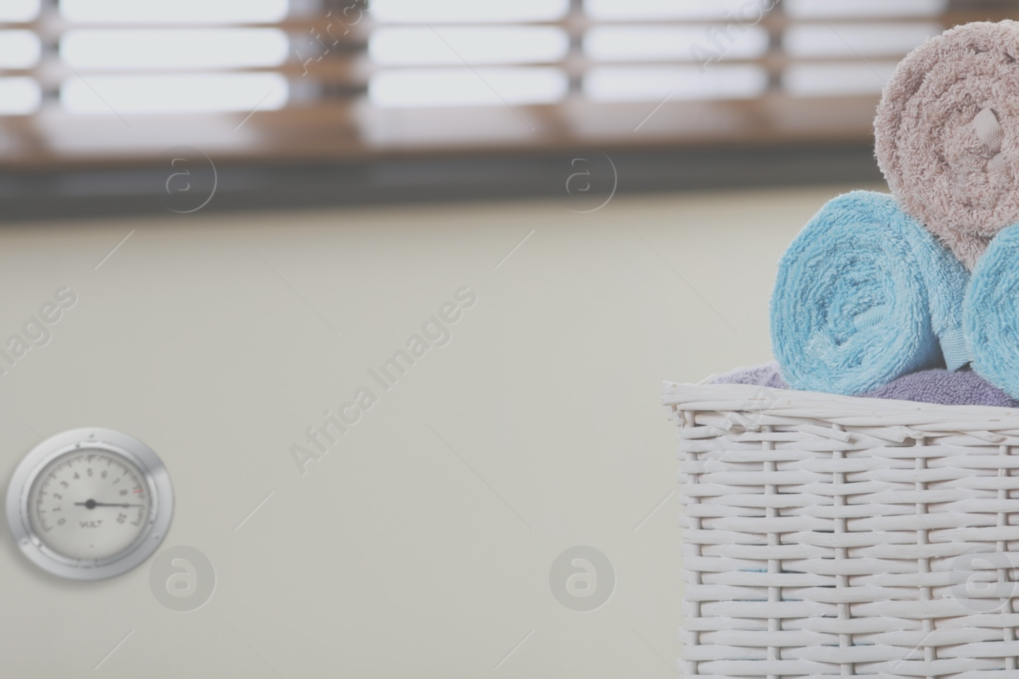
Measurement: 9 V
